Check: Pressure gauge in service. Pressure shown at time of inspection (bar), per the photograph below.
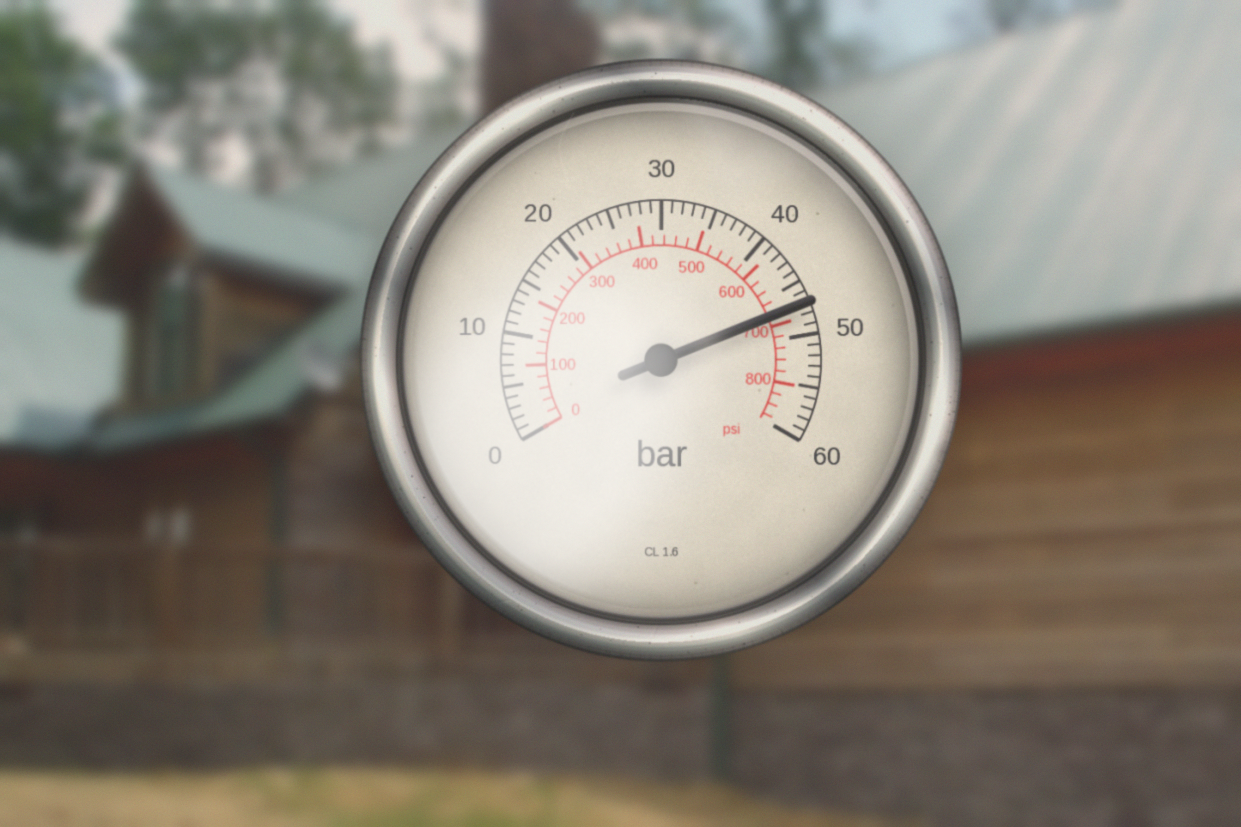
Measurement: 47 bar
